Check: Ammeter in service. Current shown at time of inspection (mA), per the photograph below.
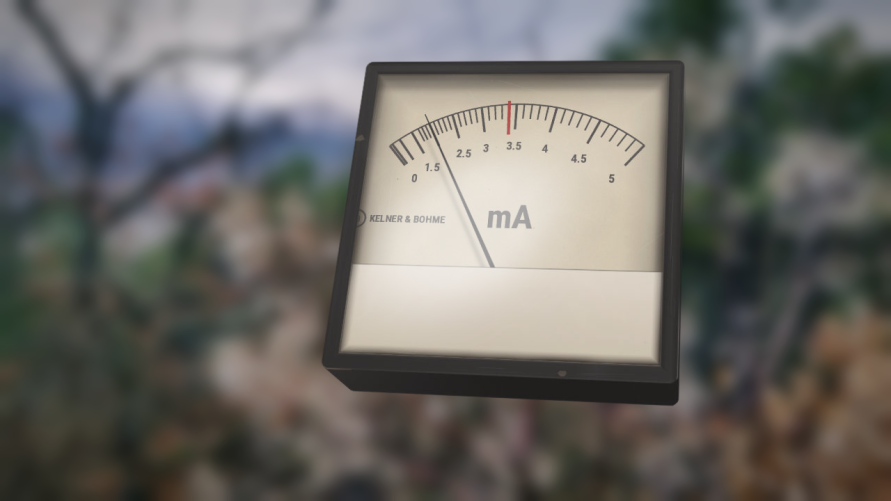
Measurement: 2 mA
